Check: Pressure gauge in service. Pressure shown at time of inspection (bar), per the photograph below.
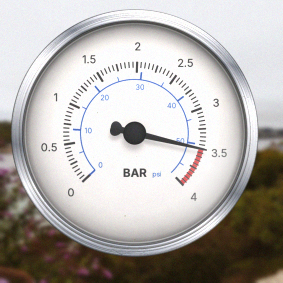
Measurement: 3.5 bar
